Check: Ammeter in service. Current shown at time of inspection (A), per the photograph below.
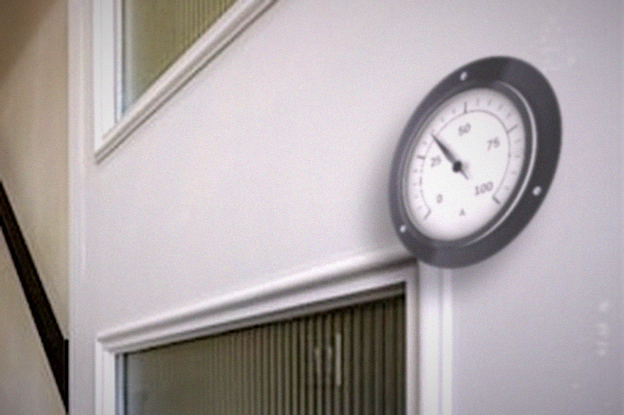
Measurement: 35 A
